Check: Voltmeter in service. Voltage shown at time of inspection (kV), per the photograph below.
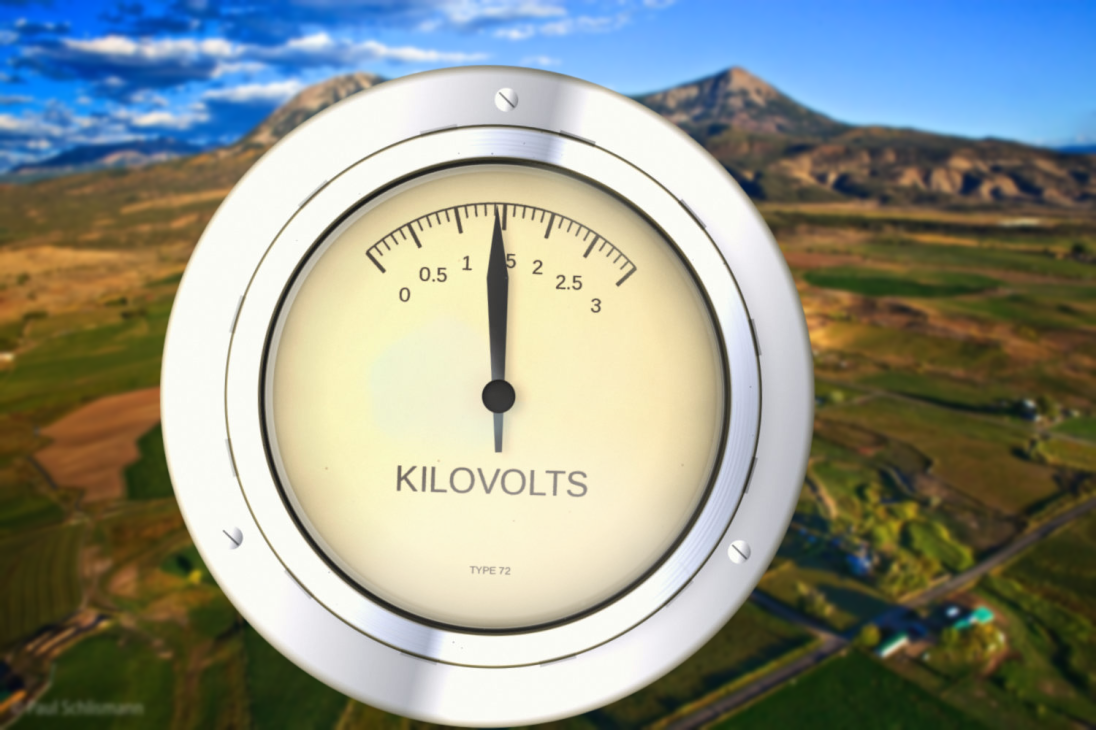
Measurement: 1.4 kV
